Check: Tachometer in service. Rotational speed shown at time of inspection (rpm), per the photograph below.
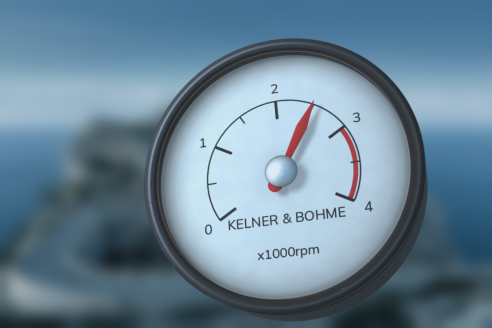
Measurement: 2500 rpm
